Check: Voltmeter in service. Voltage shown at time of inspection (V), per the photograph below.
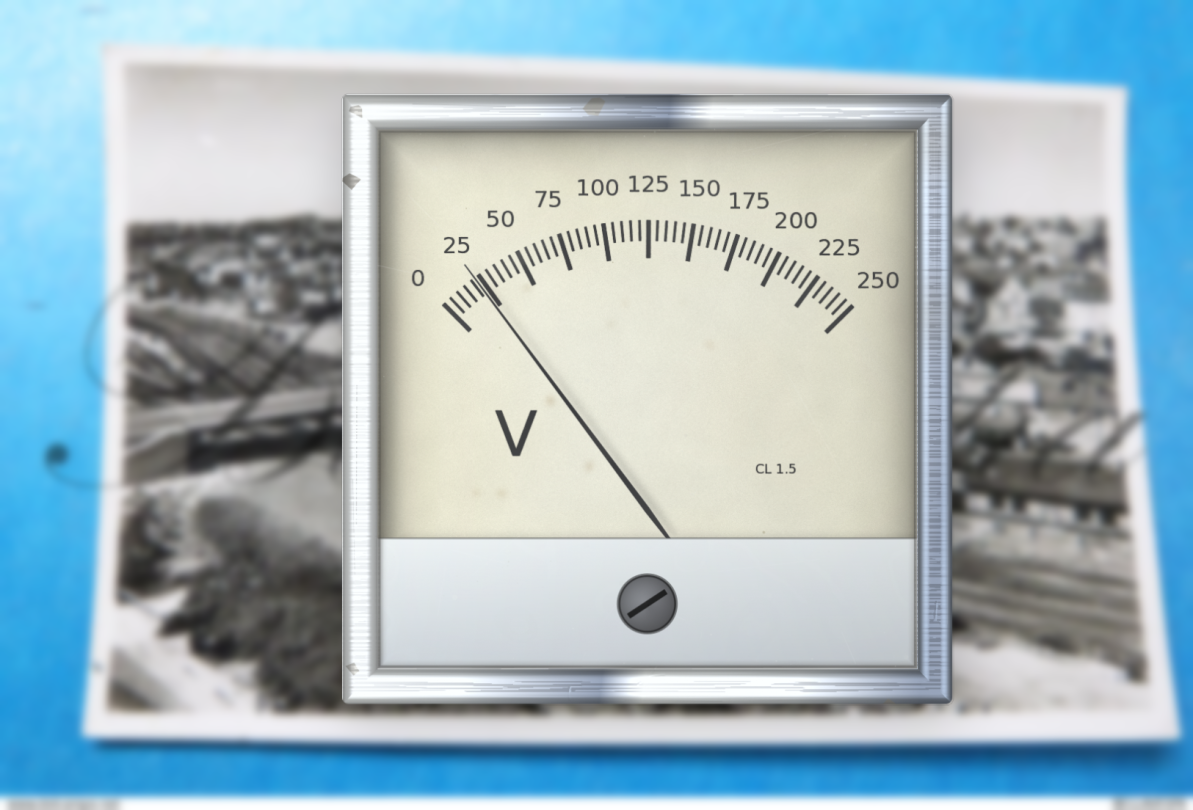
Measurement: 22.5 V
